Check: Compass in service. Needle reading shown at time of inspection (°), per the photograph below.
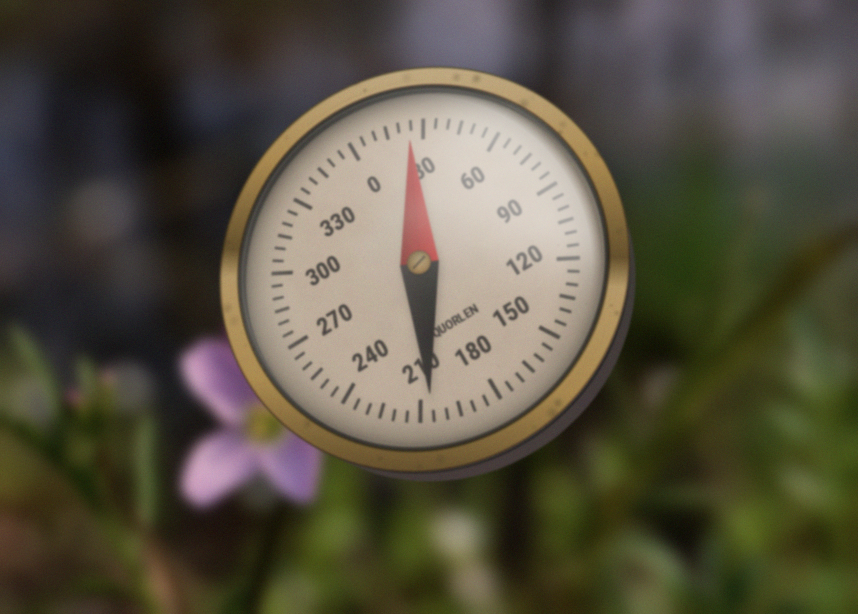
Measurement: 25 °
